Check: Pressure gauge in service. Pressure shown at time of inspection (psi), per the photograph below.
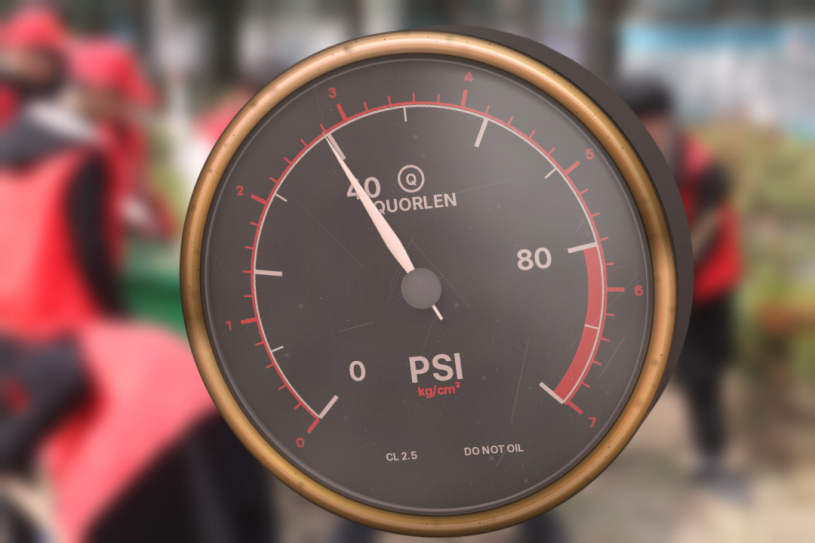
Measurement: 40 psi
